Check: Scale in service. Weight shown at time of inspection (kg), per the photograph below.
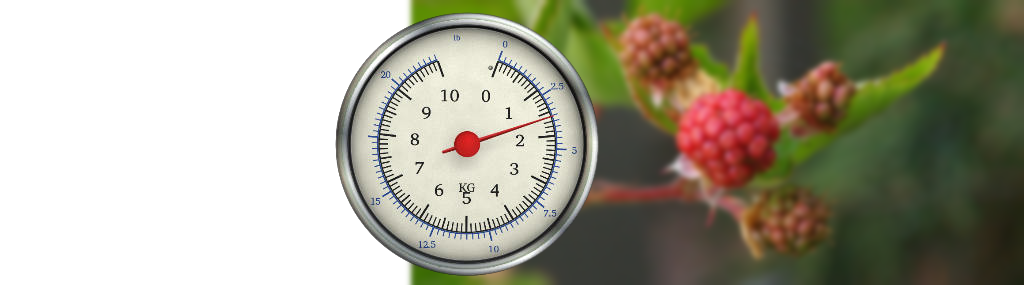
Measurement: 1.6 kg
